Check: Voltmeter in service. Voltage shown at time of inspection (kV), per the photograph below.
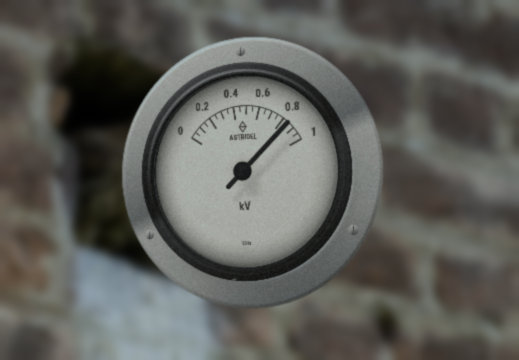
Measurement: 0.85 kV
